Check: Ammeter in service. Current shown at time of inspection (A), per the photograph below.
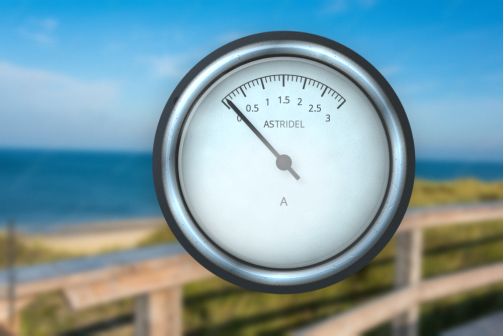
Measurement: 0.1 A
